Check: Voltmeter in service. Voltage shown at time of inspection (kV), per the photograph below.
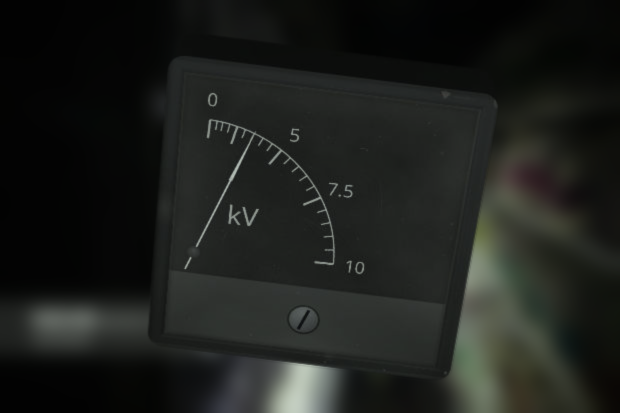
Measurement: 3.5 kV
